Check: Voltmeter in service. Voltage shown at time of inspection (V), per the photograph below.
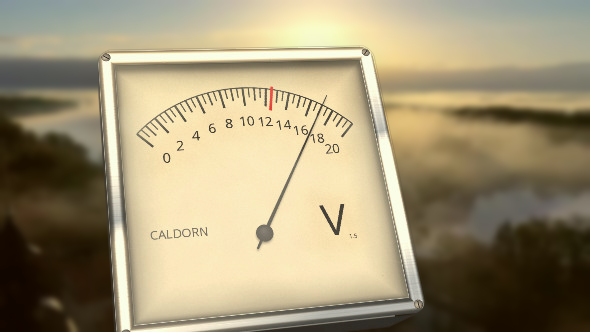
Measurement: 17 V
